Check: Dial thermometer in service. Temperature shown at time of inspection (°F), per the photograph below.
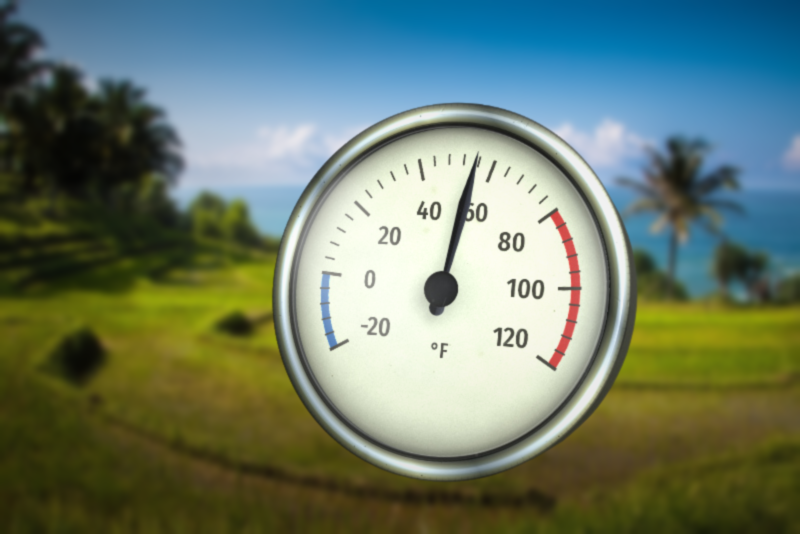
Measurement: 56 °F
